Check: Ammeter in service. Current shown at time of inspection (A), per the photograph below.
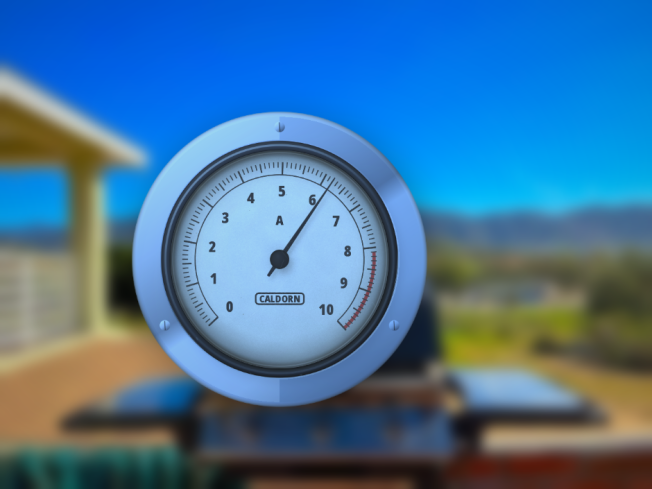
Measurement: 6.2 A
